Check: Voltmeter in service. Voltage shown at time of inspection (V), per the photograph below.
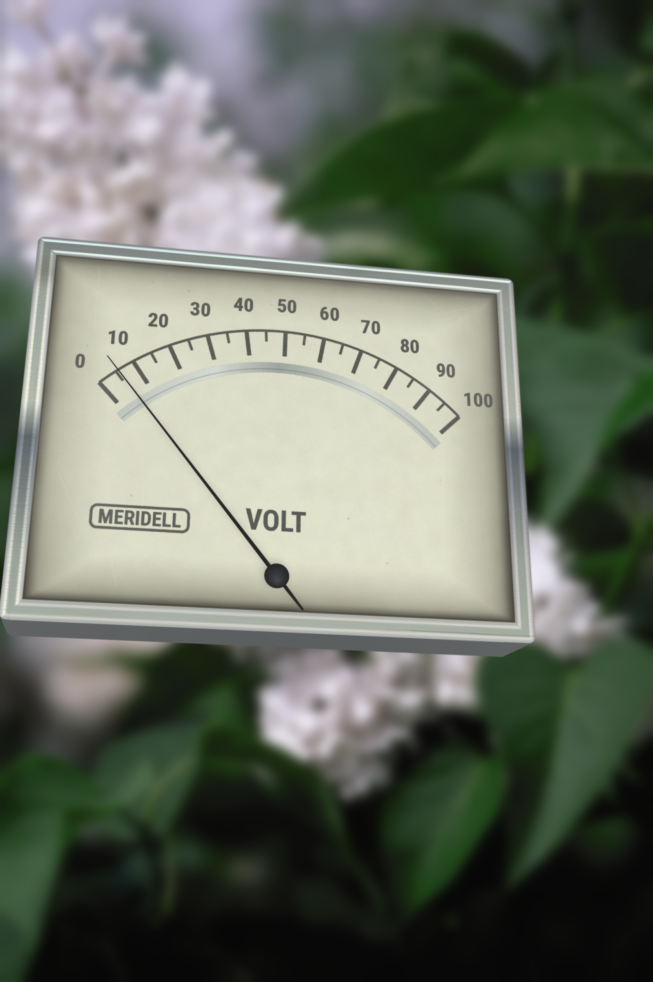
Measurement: 5 V
